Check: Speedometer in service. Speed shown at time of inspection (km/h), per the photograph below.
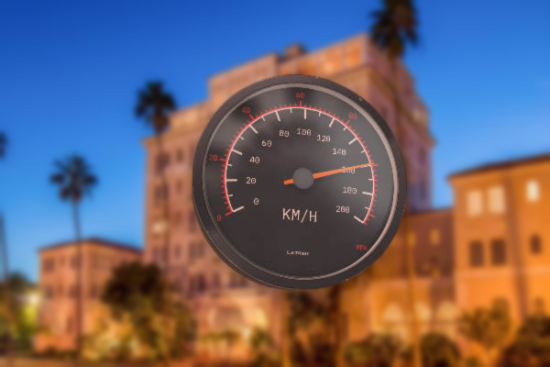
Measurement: 160 km/h
